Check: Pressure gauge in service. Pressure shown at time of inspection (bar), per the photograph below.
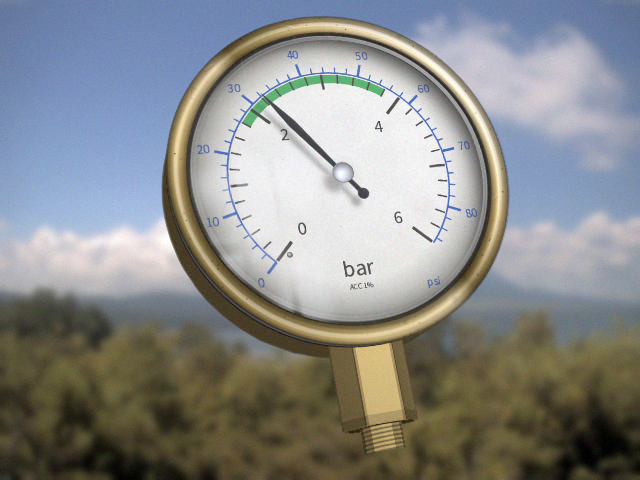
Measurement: 2.2 bar
